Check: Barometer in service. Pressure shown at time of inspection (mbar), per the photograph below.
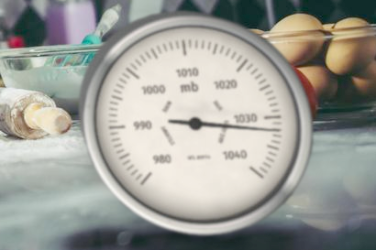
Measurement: 1032 mbar
